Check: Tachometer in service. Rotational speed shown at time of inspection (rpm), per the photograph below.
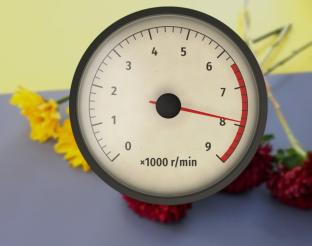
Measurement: 7900 rpm
